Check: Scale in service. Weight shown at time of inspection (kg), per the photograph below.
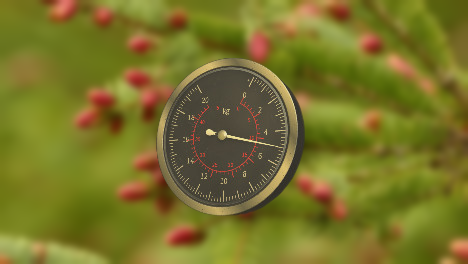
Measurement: 5 kg
